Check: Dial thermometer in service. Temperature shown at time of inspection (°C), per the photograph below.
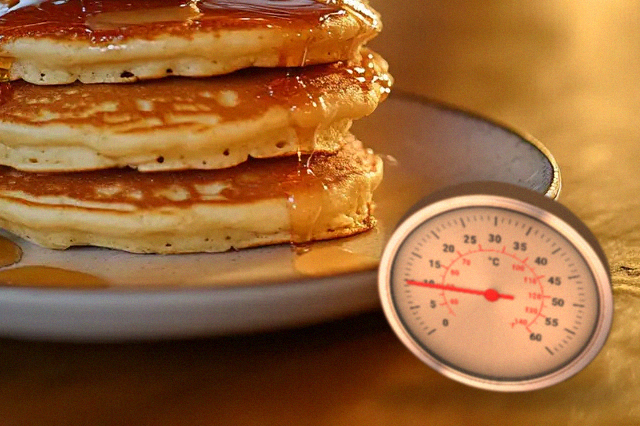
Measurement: 10 °C
